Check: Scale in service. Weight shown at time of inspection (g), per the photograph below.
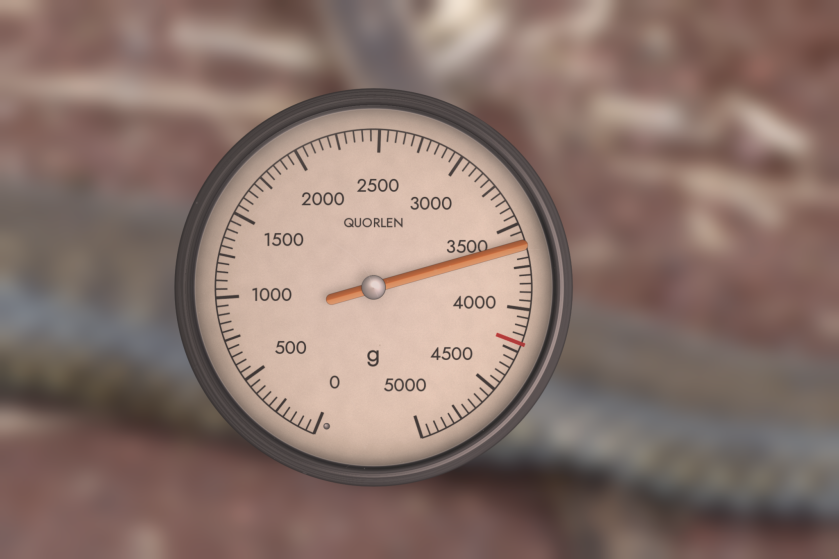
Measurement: 3625 g
